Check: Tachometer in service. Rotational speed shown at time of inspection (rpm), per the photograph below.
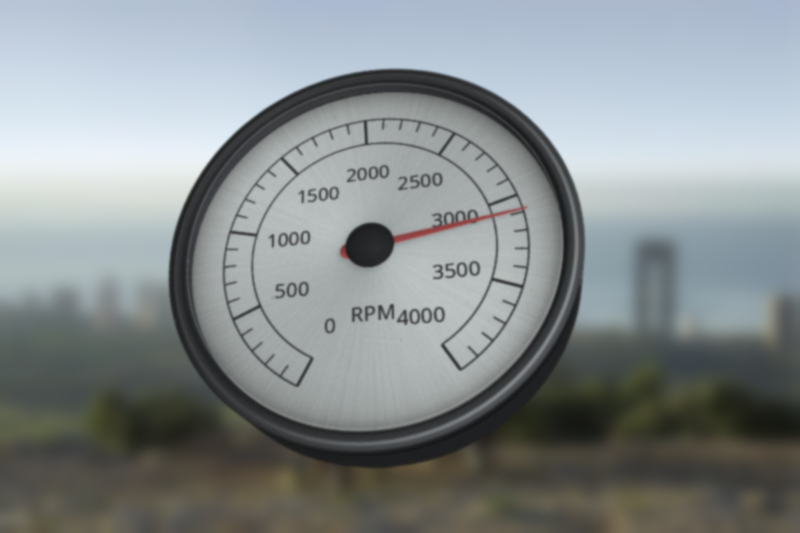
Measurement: 3100 rpm
